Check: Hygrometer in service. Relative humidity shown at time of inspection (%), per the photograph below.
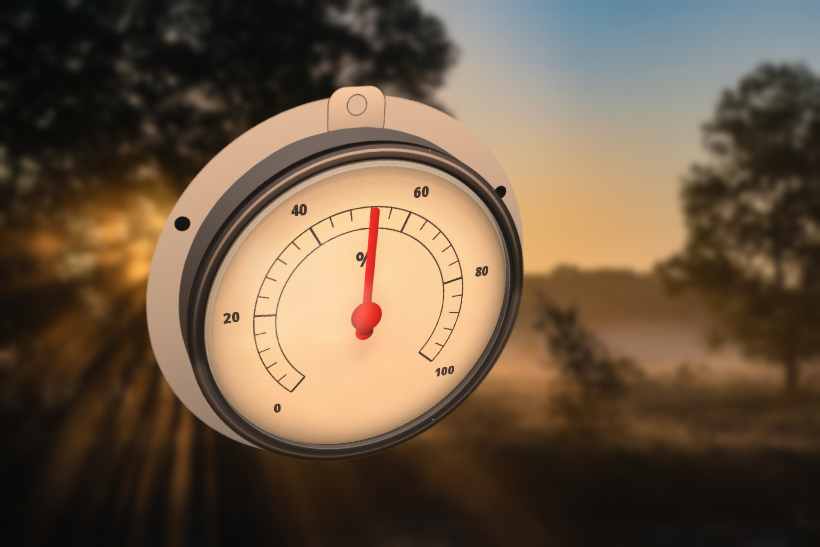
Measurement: 52 %
